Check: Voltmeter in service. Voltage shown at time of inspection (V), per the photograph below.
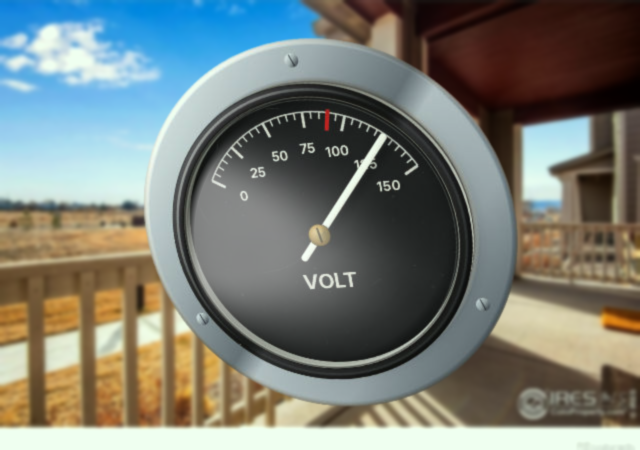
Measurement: 125 V
